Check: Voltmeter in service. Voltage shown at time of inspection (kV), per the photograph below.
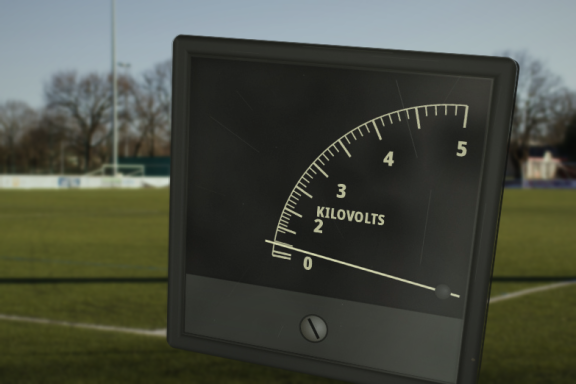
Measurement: 1 kV
